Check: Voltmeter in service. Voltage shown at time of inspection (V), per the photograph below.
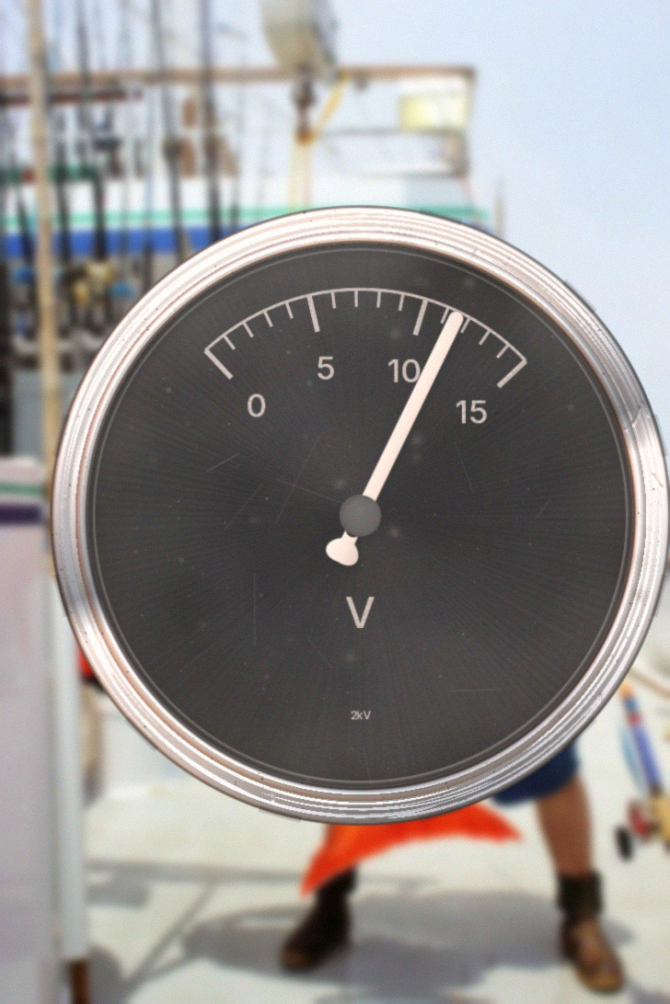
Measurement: 11.5 V
